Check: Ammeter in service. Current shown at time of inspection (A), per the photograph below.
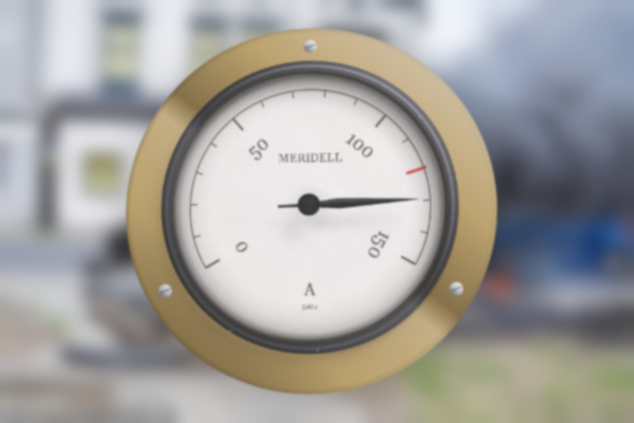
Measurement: 130 A
